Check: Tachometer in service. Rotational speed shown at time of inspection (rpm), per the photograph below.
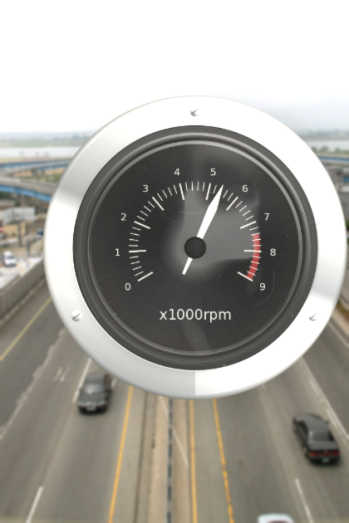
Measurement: 5400 rpm
